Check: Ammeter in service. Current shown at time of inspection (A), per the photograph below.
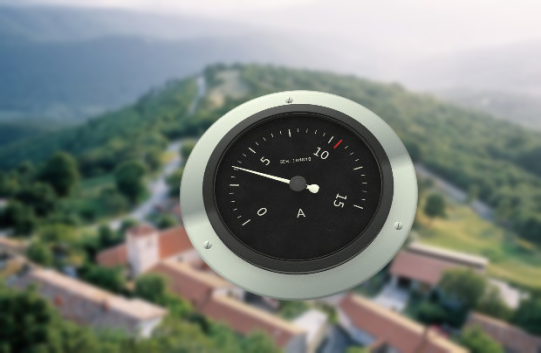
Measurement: 3.5 A
